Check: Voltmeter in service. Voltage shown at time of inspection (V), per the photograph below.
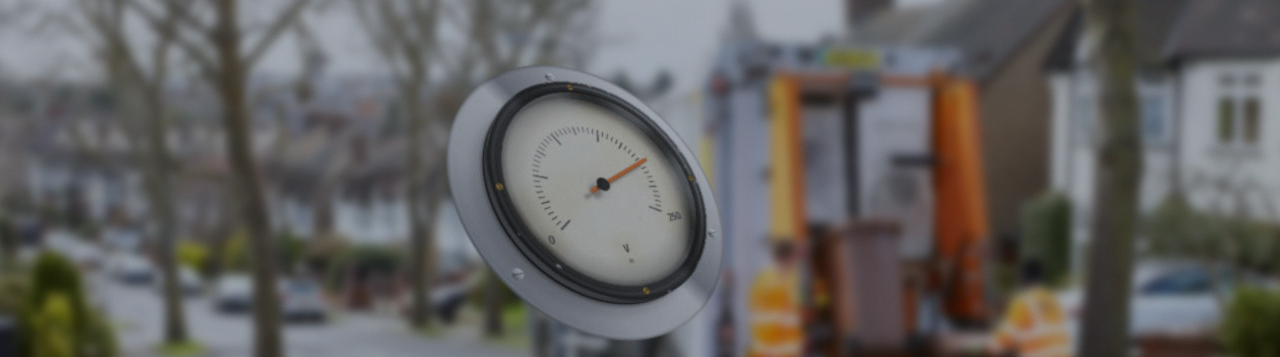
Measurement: 200 V
